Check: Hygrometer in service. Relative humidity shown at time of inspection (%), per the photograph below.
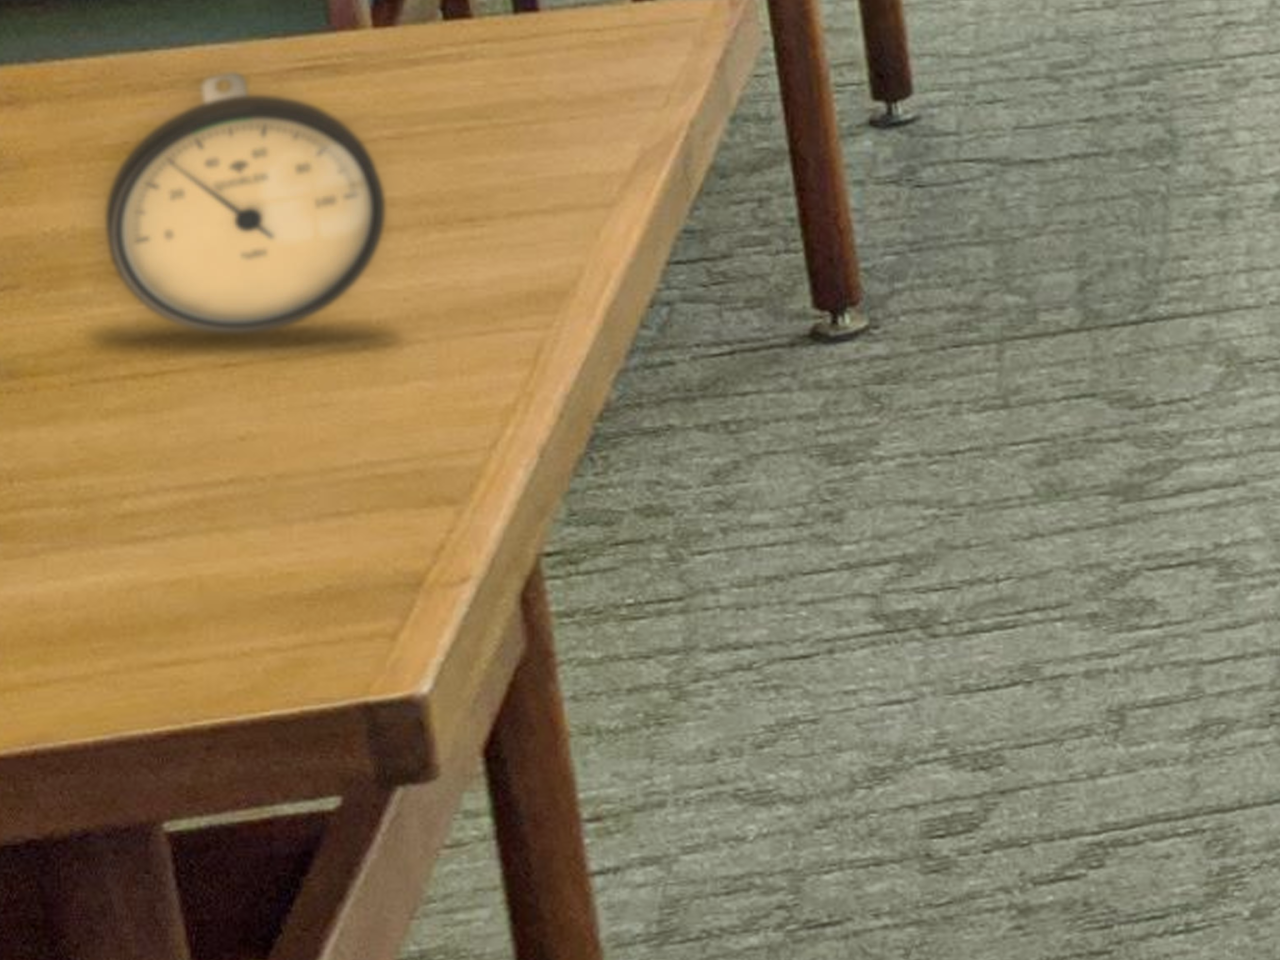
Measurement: 30 %
